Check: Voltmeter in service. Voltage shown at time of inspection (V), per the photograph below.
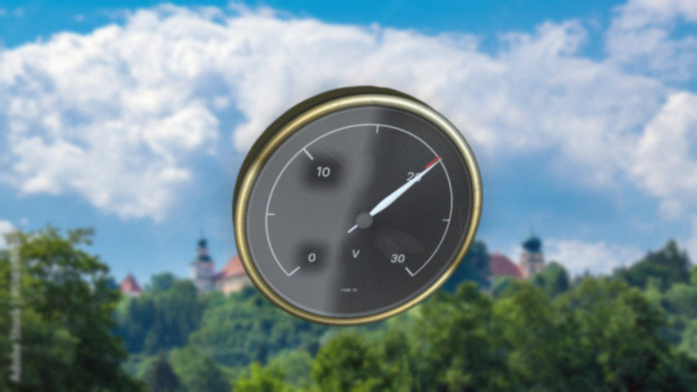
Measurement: 20 V
